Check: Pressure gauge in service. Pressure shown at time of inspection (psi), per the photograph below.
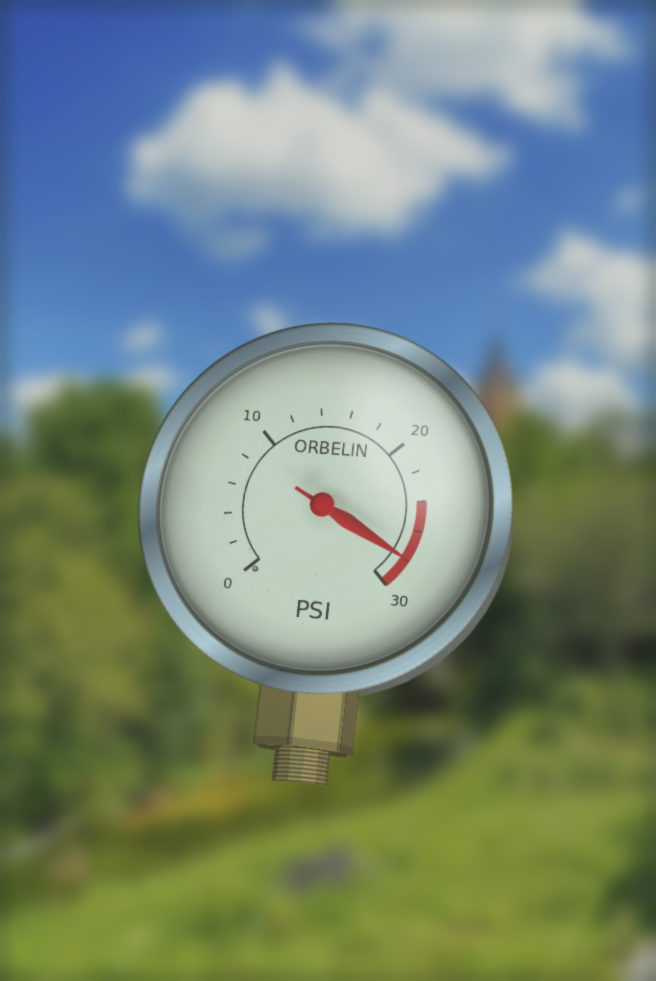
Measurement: 28 psi
